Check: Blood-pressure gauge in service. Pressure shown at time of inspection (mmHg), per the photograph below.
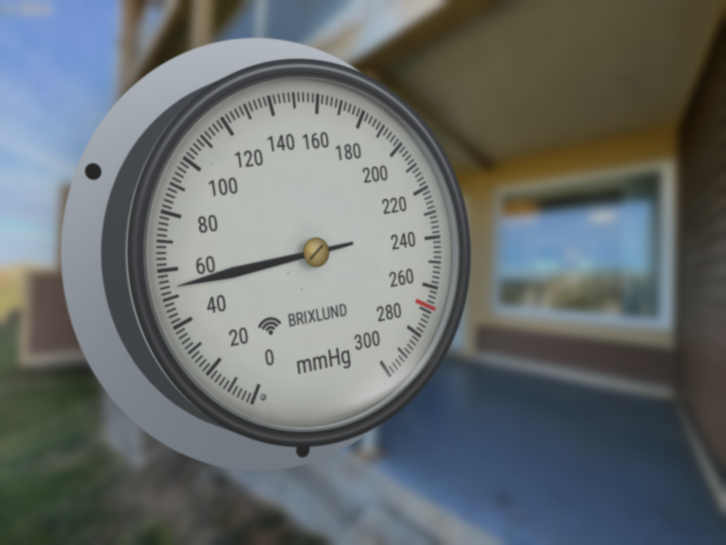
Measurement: 54 mmHg
